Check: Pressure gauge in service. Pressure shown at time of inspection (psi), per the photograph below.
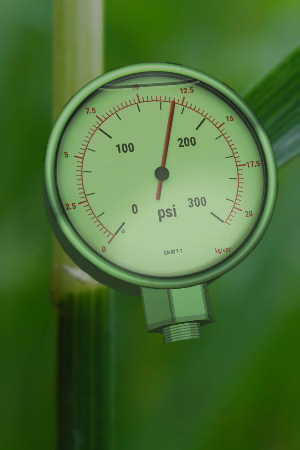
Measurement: 170 psi
